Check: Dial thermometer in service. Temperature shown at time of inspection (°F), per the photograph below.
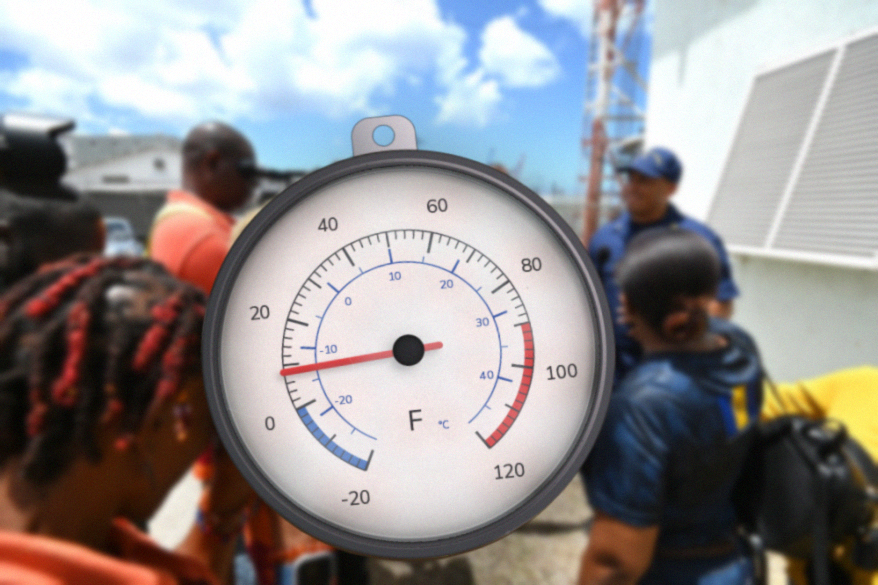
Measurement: 8 °F
